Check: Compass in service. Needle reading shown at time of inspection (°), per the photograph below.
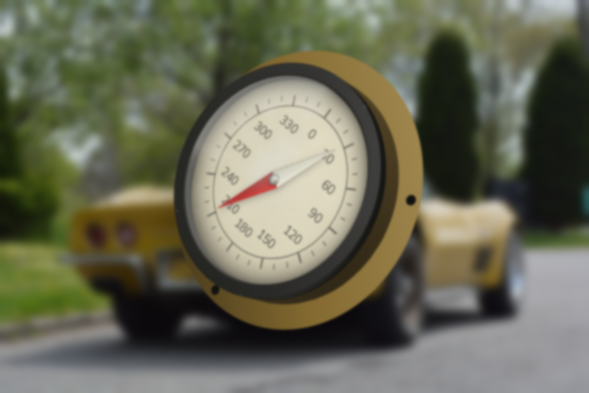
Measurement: 210 °
